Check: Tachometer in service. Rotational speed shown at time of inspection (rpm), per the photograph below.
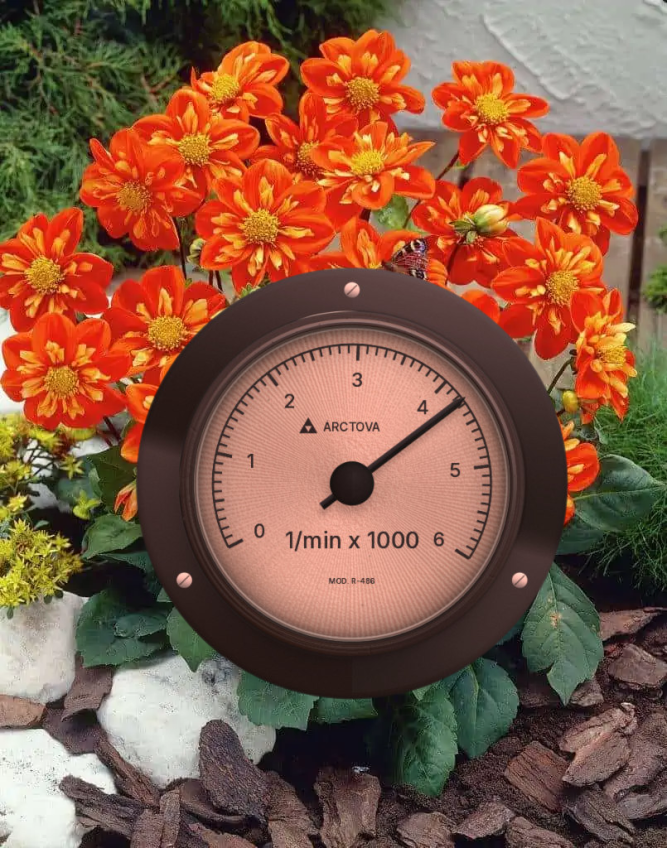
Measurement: 4250 rpm
